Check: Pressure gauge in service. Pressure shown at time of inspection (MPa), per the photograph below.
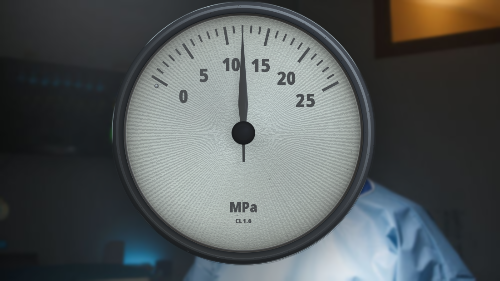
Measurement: 12 MPa
